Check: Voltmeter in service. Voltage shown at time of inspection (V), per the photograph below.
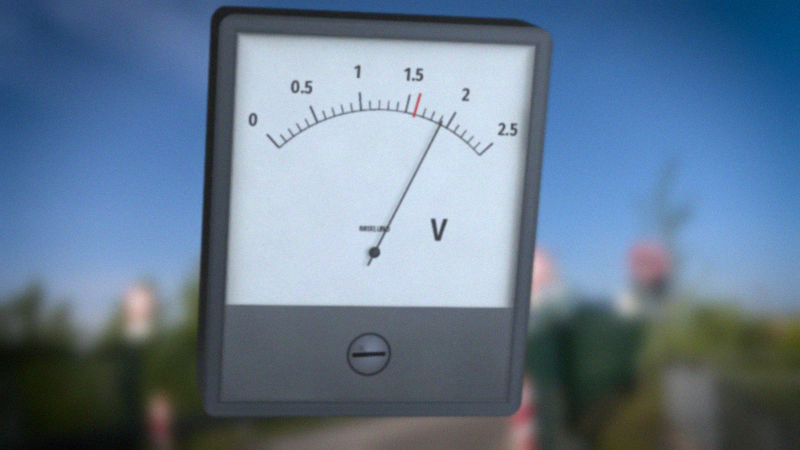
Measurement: 1.9 V
